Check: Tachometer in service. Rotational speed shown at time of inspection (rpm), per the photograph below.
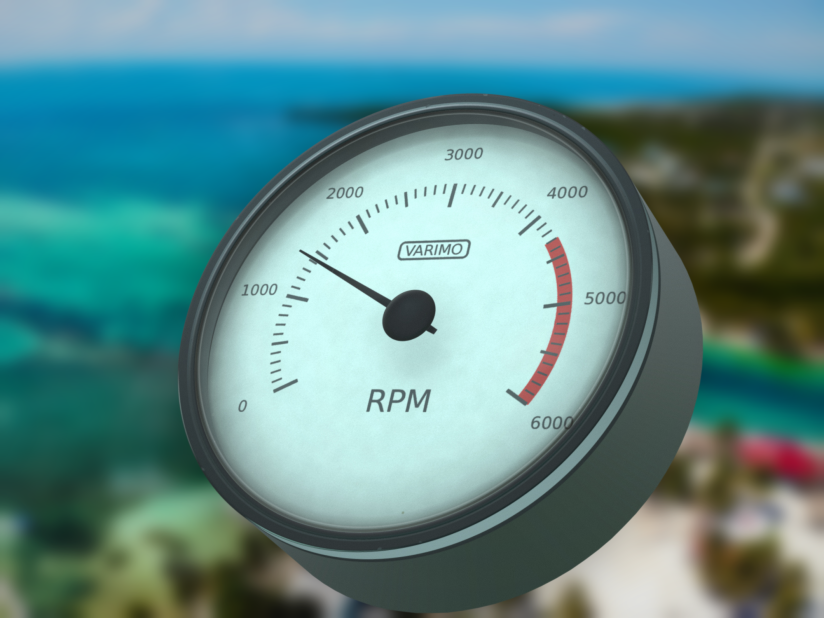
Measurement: 1400 rpm
